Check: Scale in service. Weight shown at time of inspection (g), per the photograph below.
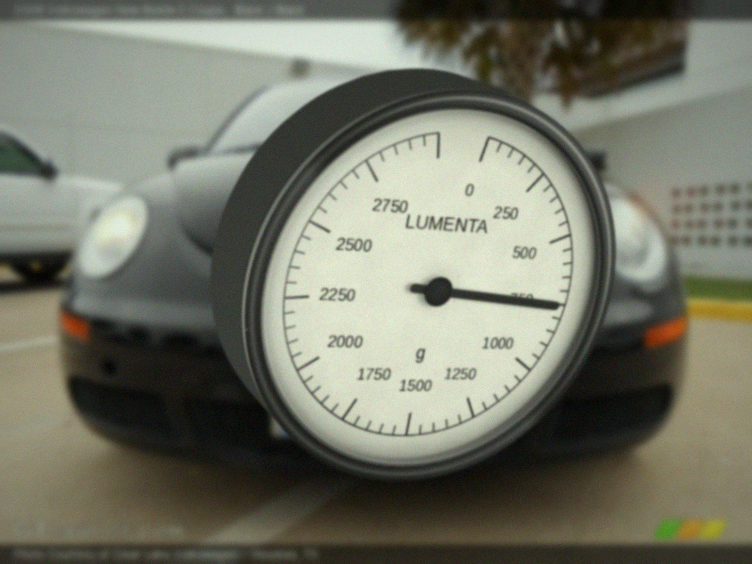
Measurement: 750 g
